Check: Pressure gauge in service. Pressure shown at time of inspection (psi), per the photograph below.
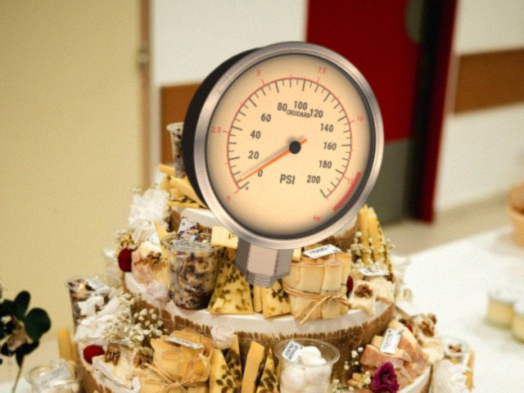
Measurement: 5 psi
